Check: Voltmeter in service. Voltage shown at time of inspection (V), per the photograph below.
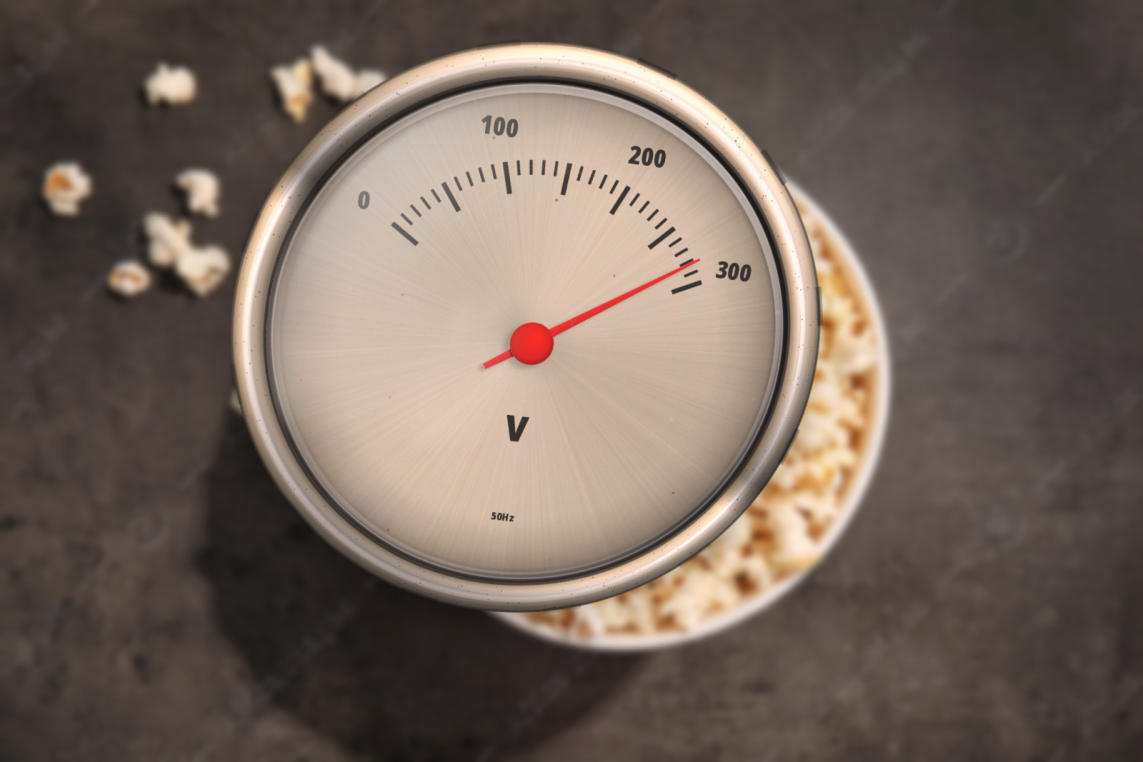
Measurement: 280 V
